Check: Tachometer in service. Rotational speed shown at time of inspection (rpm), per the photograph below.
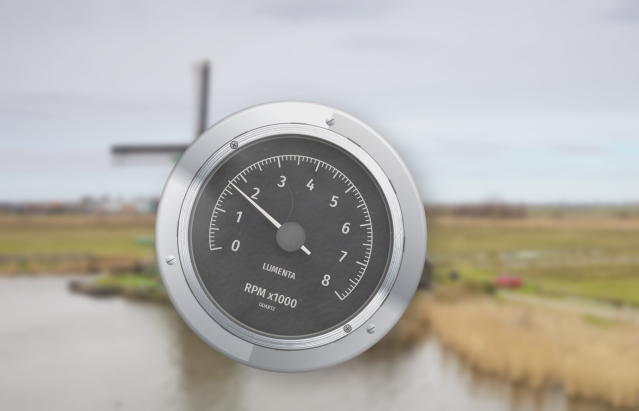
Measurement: 1700 rpm
